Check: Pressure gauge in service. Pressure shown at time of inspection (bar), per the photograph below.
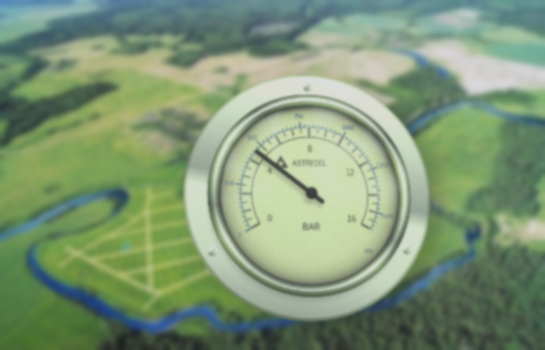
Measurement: 4.5 bar
